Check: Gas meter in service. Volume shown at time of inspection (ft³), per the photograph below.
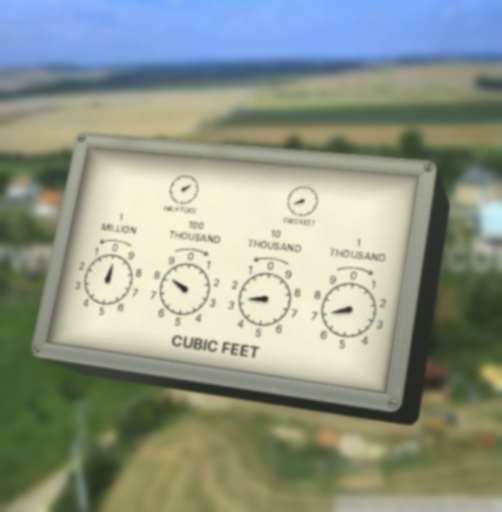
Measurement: 982700 ft³
